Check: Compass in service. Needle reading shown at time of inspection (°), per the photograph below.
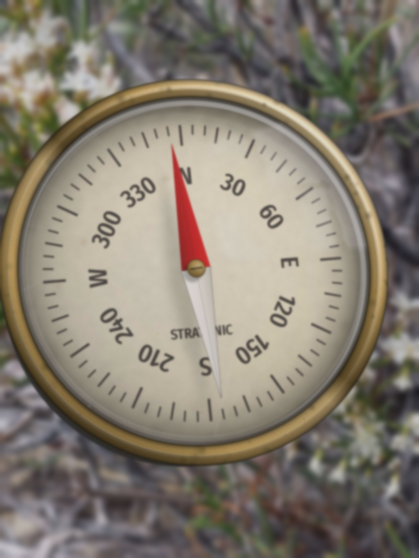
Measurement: 355 °
